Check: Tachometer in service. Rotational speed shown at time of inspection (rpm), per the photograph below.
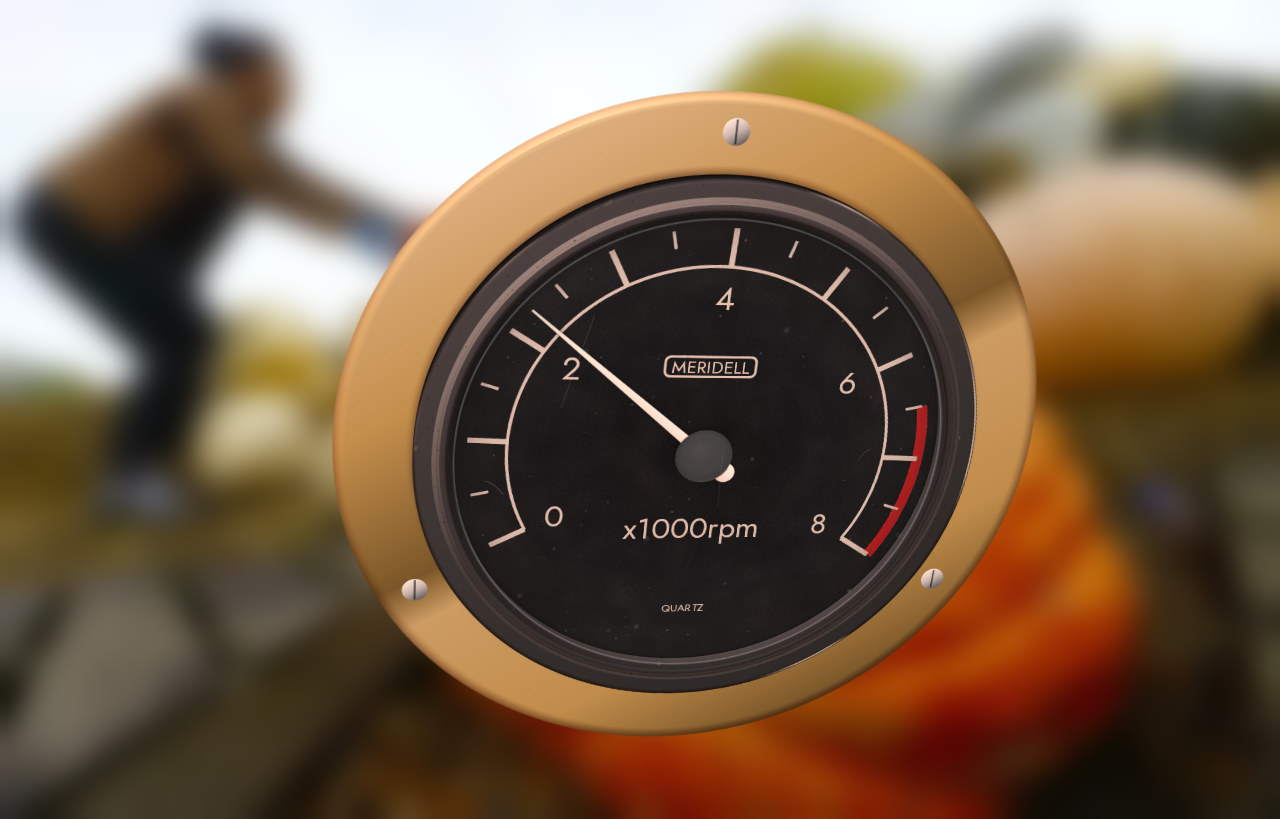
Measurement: 2250 rpm
